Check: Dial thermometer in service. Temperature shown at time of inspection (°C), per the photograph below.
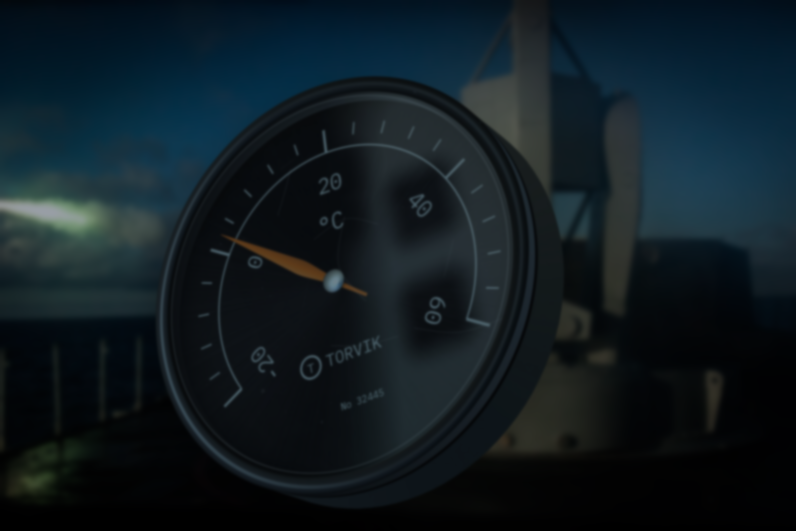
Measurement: 2 °C
